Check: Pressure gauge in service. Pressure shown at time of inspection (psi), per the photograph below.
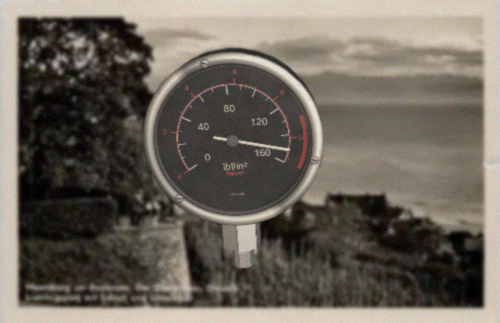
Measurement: 150 psi
